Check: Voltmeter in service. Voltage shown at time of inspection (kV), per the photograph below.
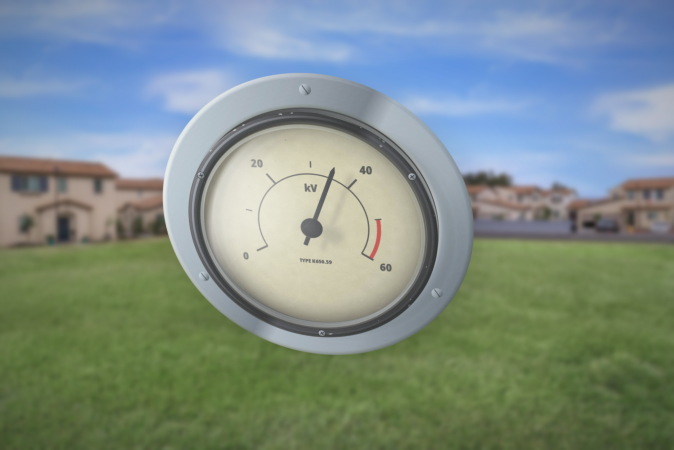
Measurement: 35 kV
